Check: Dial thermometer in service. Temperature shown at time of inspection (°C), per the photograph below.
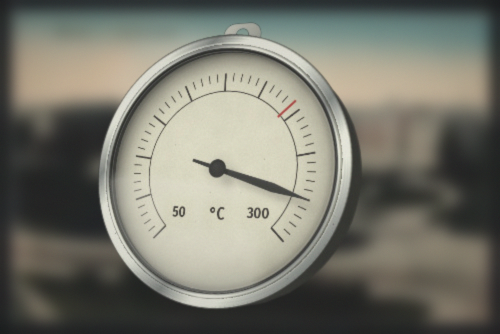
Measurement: 275 °C
